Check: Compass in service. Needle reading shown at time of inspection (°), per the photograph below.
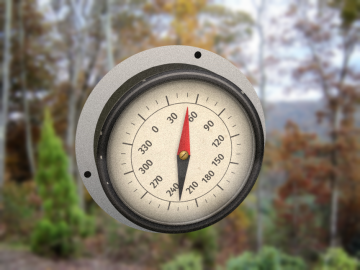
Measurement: 50 °
